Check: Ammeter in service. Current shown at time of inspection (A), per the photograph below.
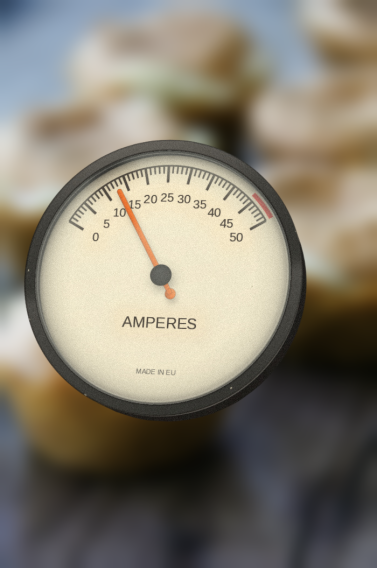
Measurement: 13 A
